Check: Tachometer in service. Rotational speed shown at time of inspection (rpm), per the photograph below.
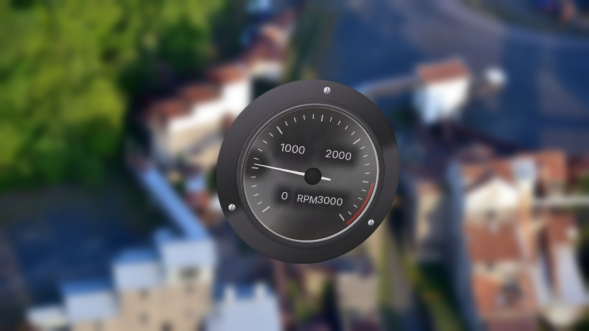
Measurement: 550 rpm
